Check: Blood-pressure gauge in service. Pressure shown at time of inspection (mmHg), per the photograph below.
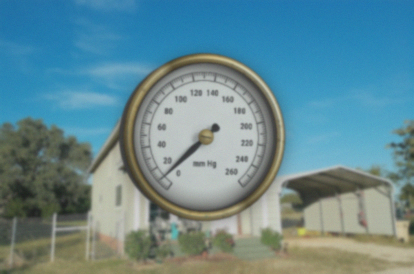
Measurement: 10 mmHg
